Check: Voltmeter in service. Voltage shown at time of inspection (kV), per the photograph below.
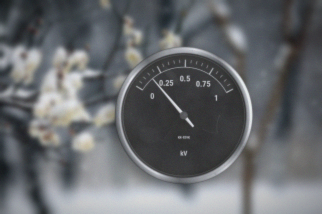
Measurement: 0.15 kV
